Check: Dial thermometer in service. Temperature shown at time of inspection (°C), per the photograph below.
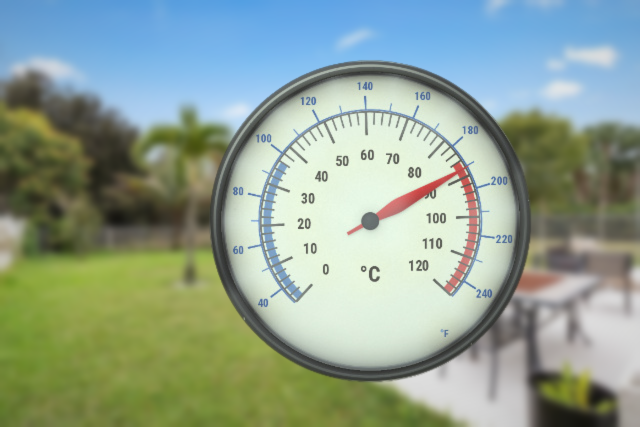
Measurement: 88 °C
